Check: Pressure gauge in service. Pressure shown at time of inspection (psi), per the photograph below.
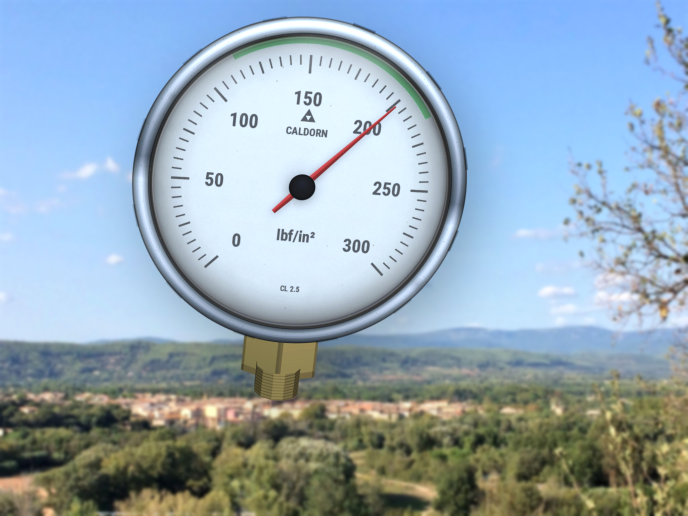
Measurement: 200 psi
